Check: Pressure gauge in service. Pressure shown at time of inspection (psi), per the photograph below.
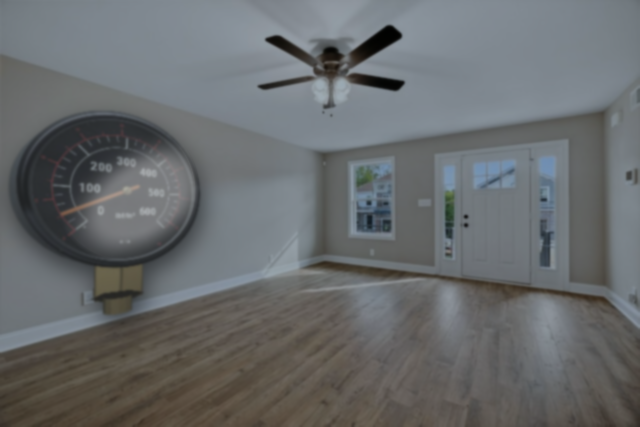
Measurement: 40 psi
